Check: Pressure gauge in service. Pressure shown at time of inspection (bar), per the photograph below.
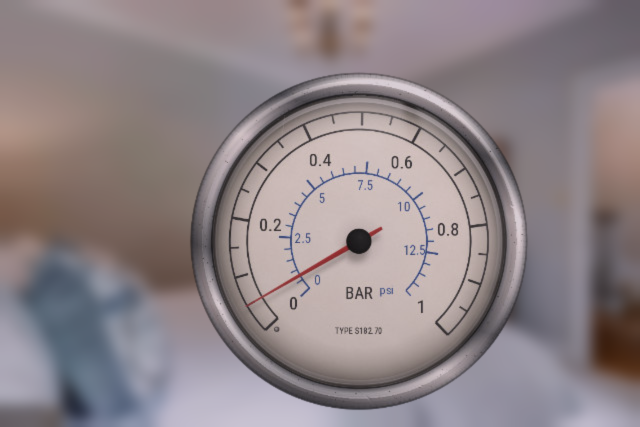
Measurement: 0.05 bar
